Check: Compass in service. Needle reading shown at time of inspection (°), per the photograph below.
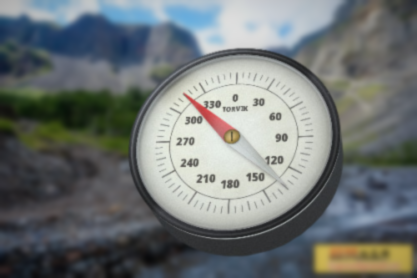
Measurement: 315 °
